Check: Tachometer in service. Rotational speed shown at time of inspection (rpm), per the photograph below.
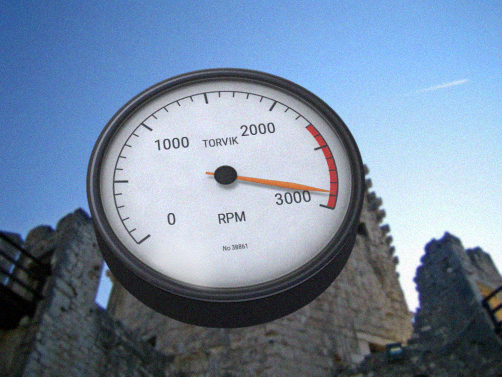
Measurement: 2900 rpm
